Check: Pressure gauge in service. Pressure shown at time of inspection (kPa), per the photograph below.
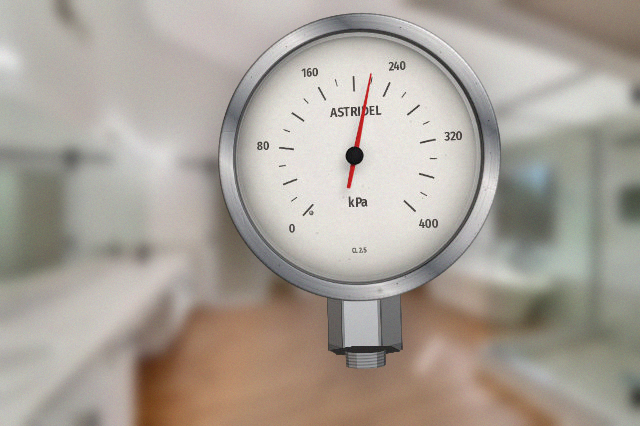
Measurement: 220 kPa
